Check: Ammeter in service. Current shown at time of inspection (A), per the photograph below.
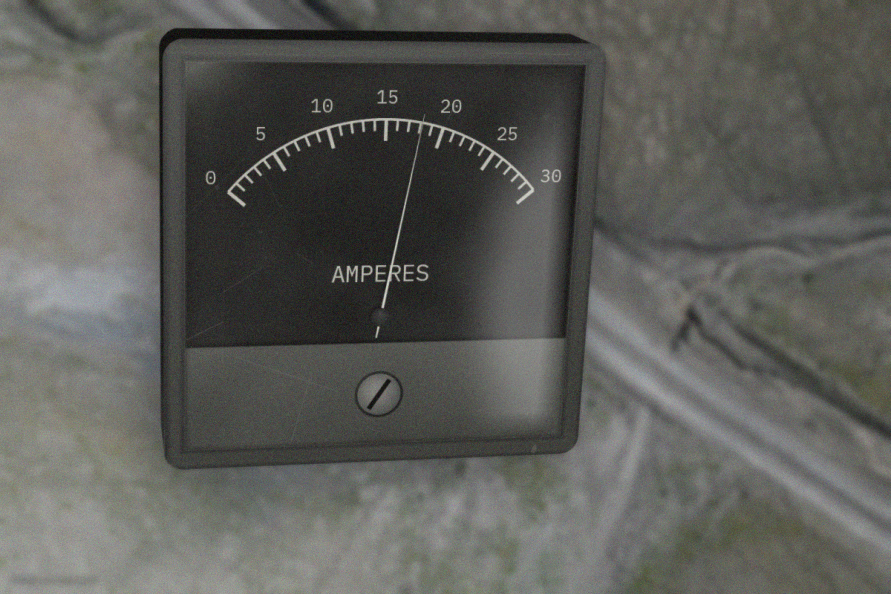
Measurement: 18 A
